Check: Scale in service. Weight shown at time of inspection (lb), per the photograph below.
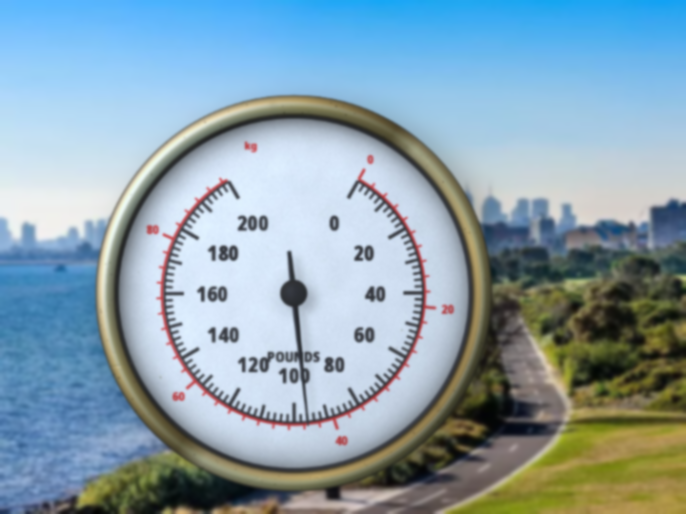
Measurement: 96 lb
